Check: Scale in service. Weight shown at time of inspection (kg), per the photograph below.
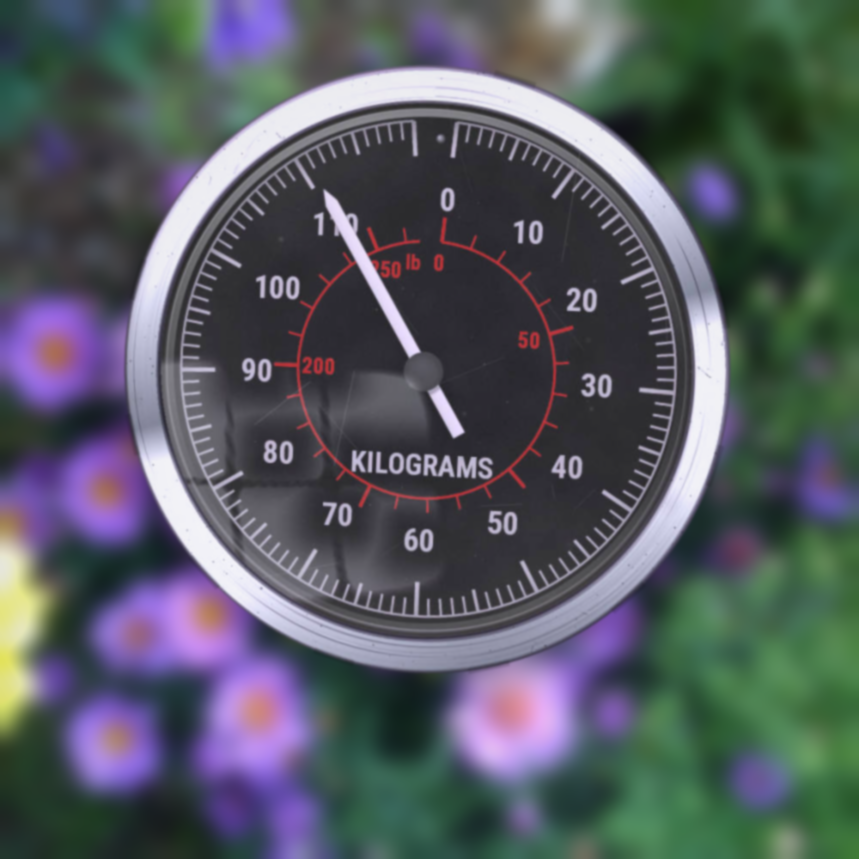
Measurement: 111 kg
